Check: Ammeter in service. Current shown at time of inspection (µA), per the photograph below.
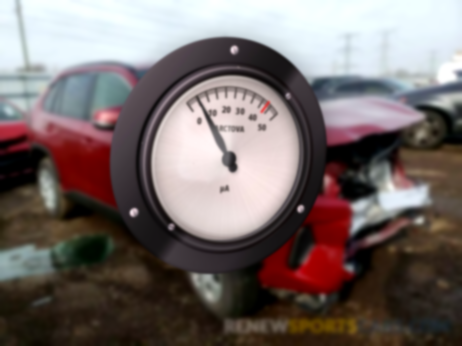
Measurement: 5 µA
